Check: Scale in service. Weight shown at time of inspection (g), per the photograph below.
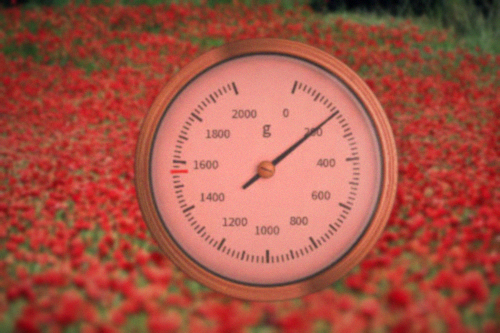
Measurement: 200 g
